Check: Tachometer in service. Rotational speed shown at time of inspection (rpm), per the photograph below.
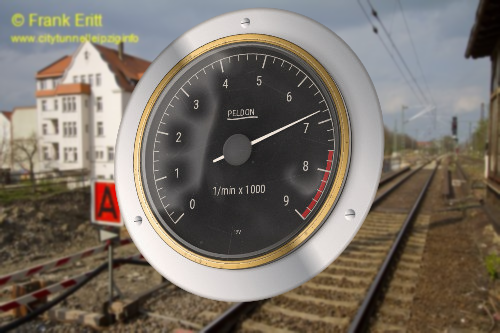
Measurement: 6800 rpm
